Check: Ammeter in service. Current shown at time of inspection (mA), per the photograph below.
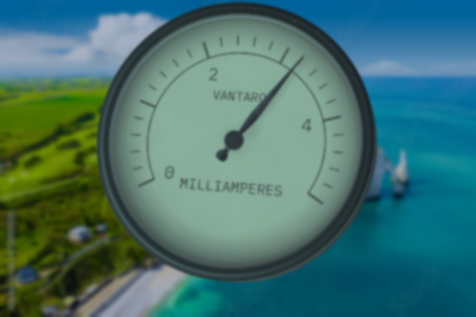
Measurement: 3.2 mA
